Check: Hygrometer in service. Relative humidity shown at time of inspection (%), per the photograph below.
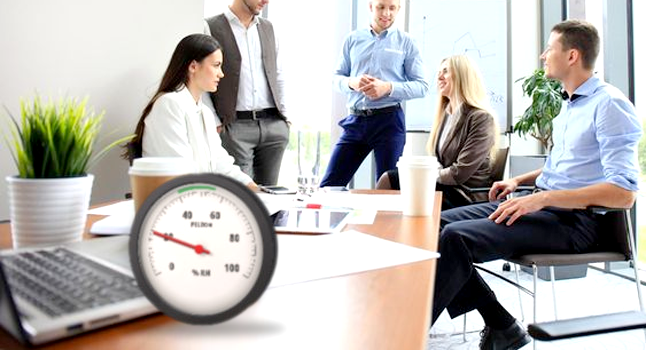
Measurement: 20 %
